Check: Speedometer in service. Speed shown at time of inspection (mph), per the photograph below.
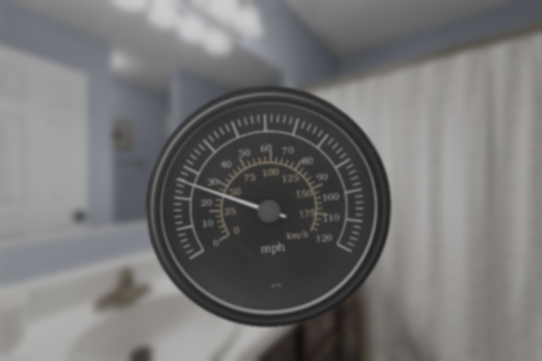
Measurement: 26 mph
